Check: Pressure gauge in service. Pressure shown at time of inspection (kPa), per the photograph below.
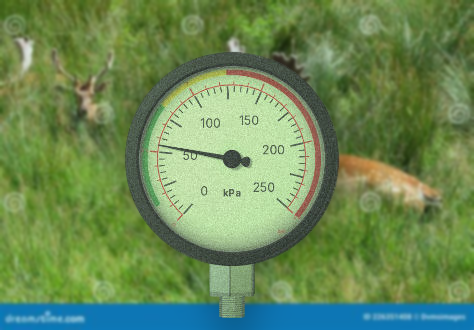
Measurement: 55 kPa
